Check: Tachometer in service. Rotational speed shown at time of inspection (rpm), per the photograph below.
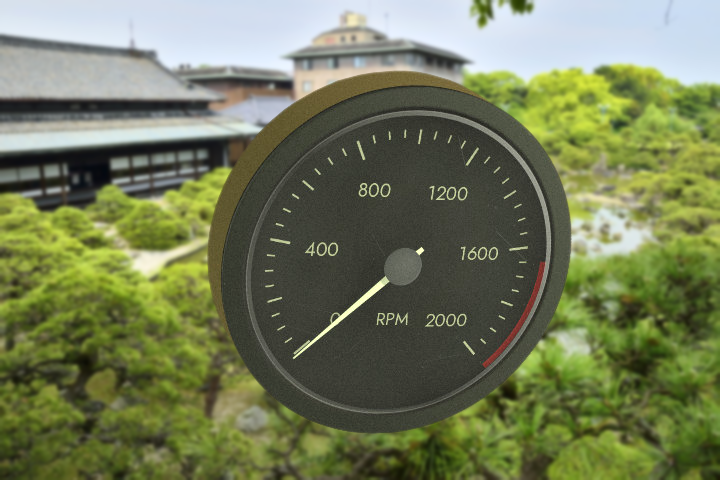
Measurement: 0 rpm
